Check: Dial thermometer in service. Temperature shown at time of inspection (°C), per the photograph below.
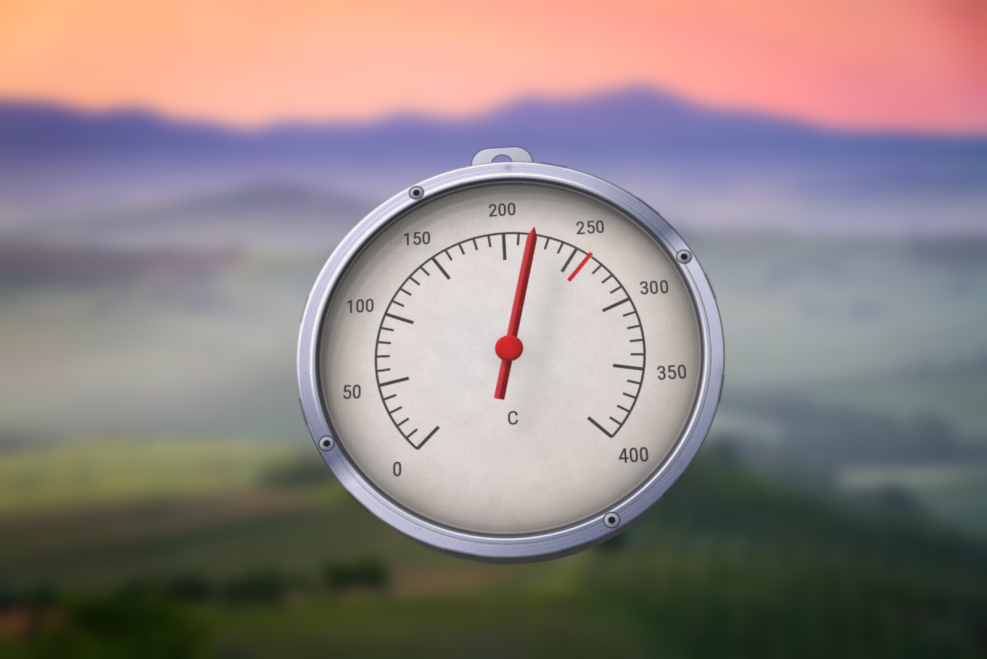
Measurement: 220 °C
